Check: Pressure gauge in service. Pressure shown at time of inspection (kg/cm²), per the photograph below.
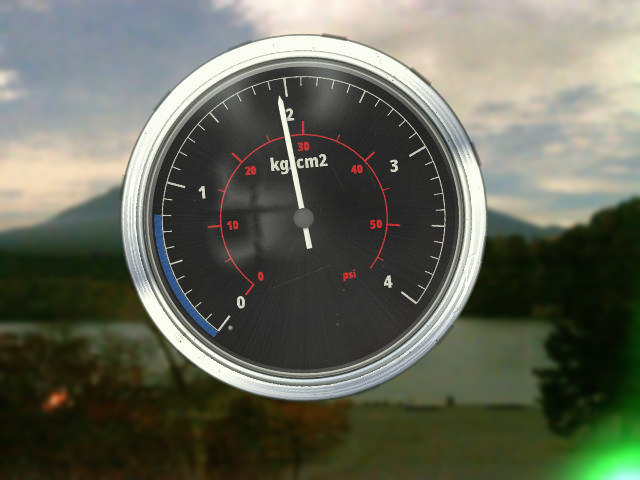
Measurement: 1.95 kg/cm²
